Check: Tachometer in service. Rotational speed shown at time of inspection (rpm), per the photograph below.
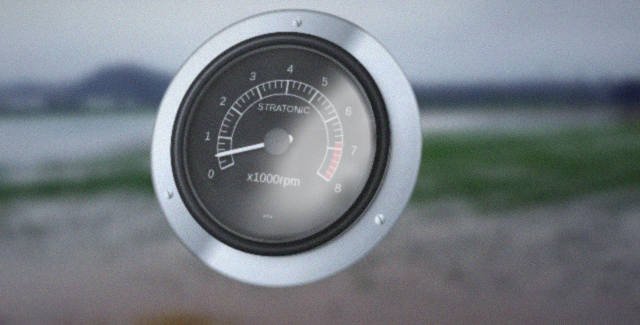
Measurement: 400 rpm
